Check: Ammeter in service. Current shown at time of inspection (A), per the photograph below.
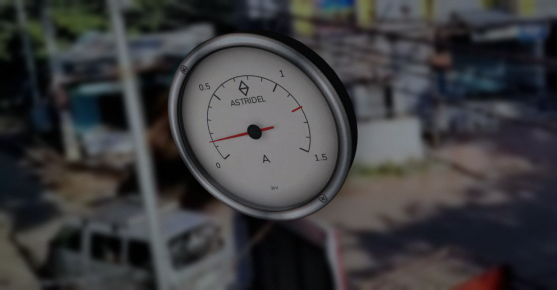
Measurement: 0.15 A
